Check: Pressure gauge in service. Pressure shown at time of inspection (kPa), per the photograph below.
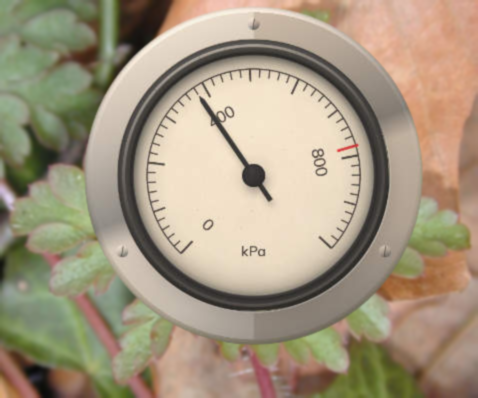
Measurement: 380 kPa
